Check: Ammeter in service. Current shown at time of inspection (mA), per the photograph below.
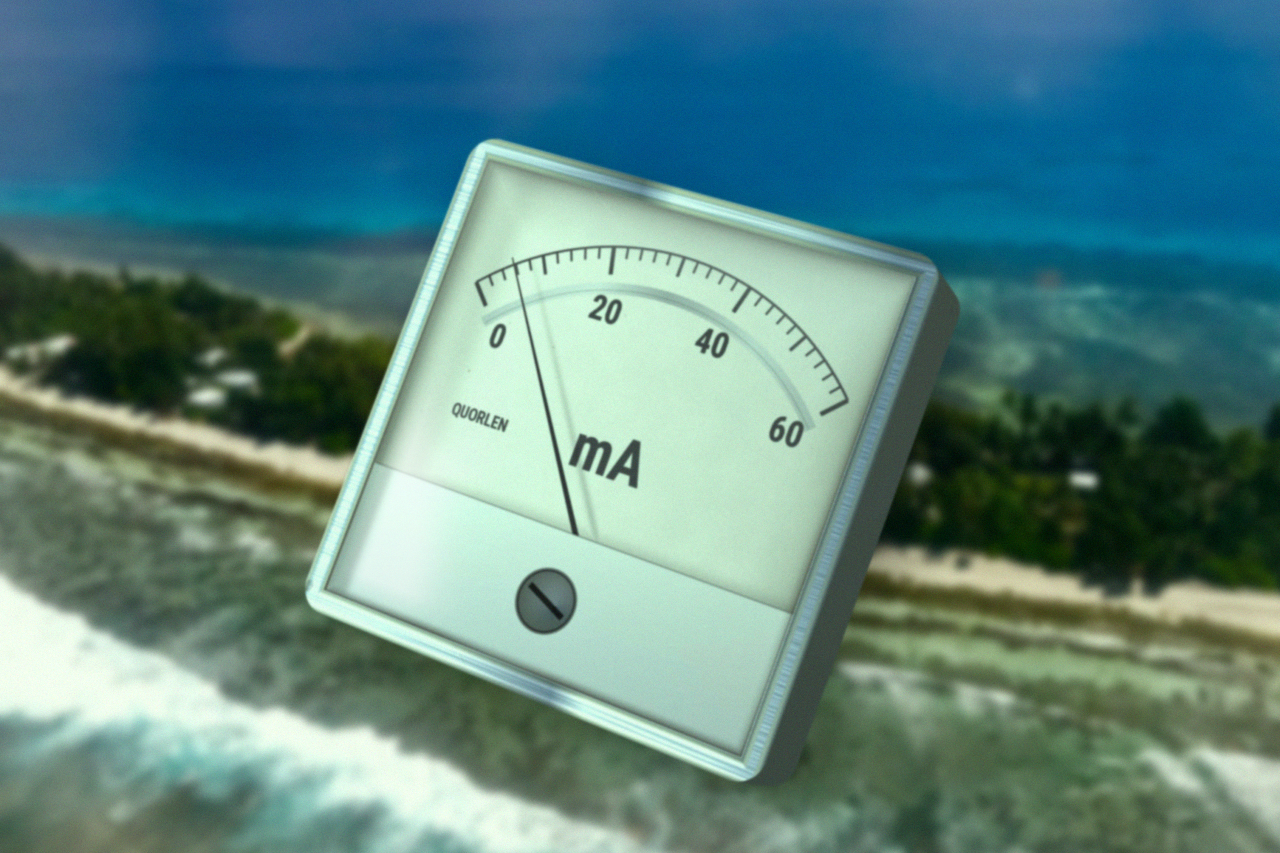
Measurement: 6 mA
